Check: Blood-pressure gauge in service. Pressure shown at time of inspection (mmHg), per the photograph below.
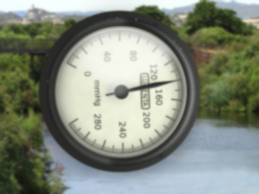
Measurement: 140 mmHg
